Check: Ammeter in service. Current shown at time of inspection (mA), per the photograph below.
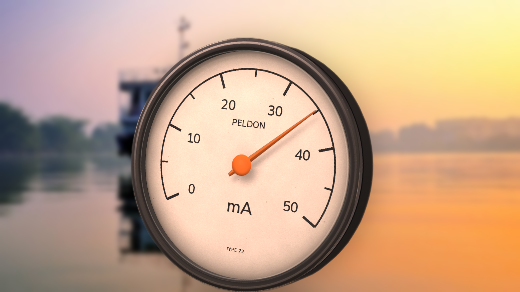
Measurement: 35 mA
